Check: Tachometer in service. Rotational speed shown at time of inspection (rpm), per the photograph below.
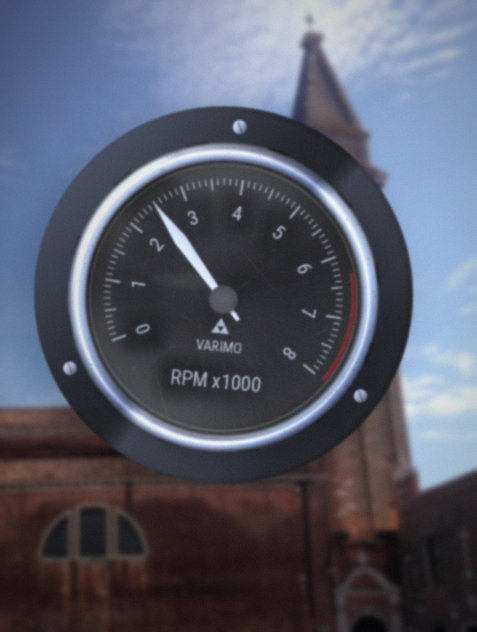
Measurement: 2500 rpm
